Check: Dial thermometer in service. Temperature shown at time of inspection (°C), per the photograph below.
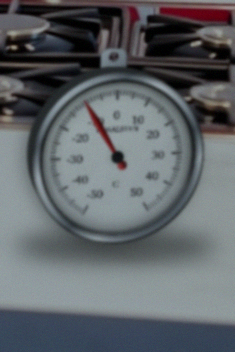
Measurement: -10 °C
